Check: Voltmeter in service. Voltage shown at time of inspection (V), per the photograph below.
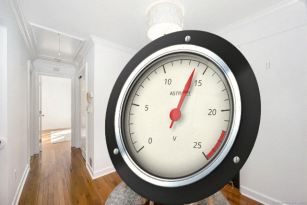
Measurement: 14 V
